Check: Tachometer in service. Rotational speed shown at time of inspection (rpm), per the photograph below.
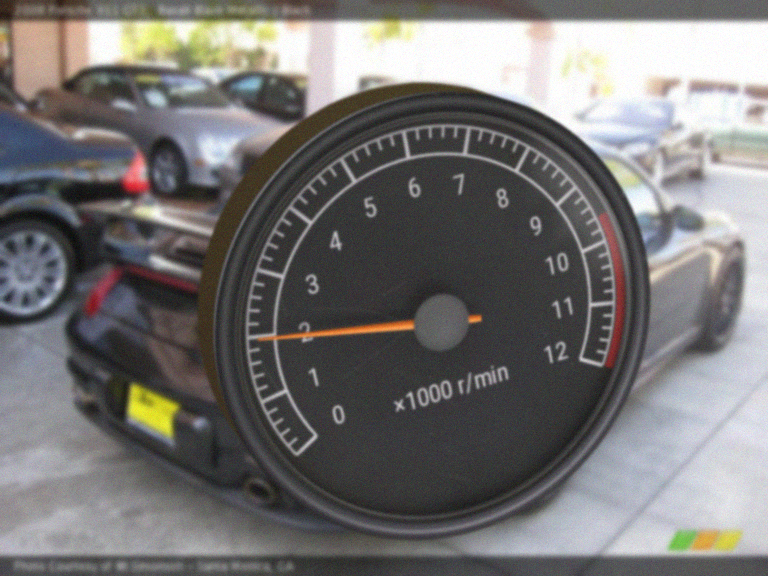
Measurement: 2000 rpm
